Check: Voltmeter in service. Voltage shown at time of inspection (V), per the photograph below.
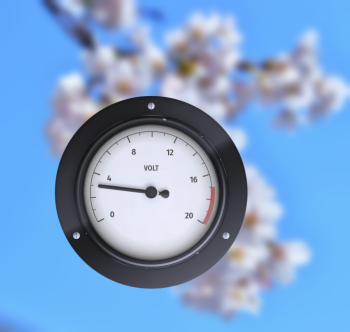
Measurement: 3 V
